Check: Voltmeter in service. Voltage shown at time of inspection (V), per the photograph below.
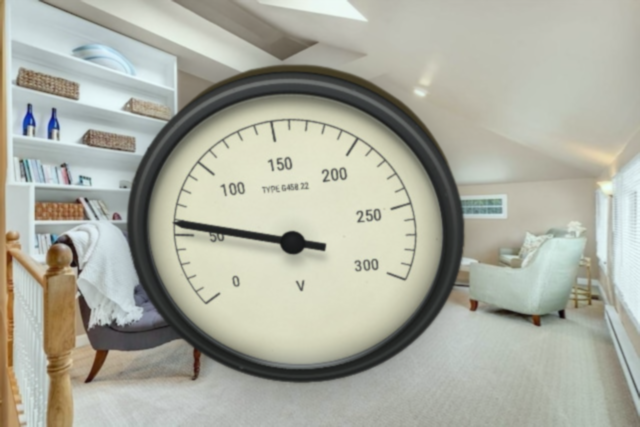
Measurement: 60 V
